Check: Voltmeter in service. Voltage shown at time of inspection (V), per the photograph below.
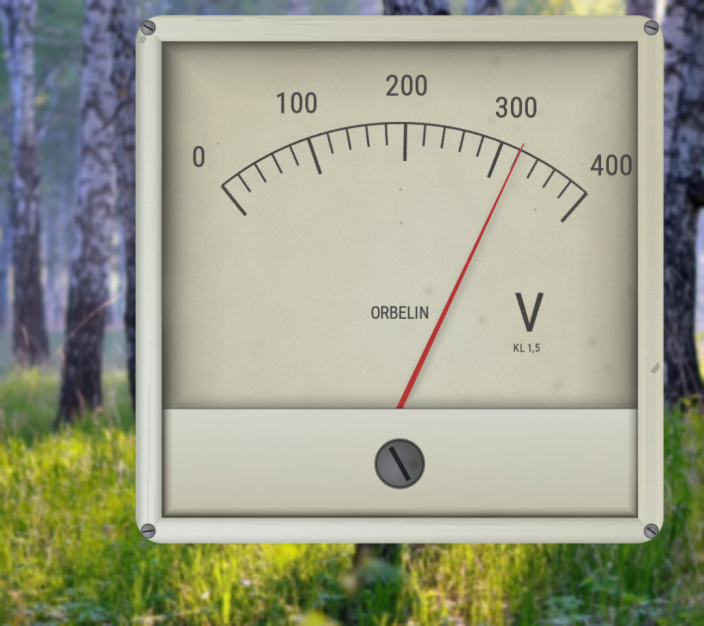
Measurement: 320 V
